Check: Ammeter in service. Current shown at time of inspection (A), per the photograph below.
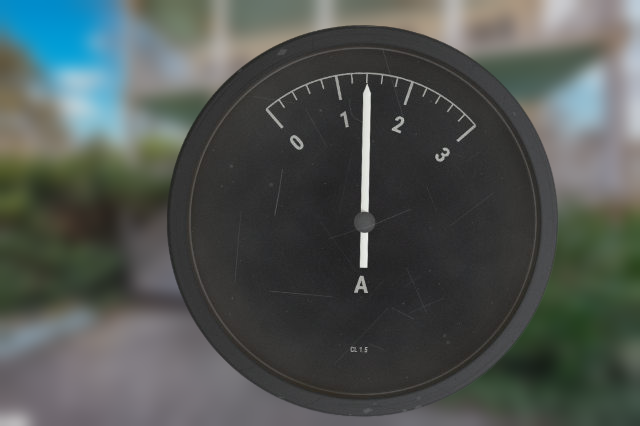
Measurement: 1.4 A
